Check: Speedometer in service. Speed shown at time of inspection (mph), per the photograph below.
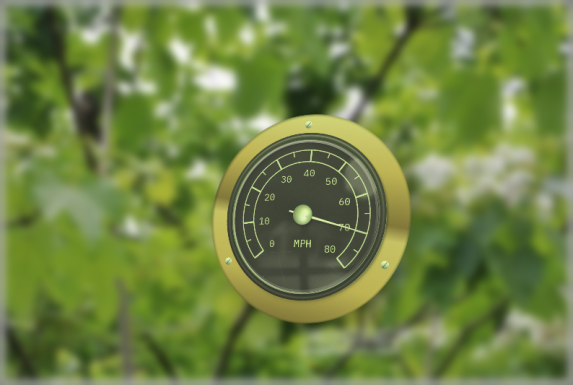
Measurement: 70 mph
